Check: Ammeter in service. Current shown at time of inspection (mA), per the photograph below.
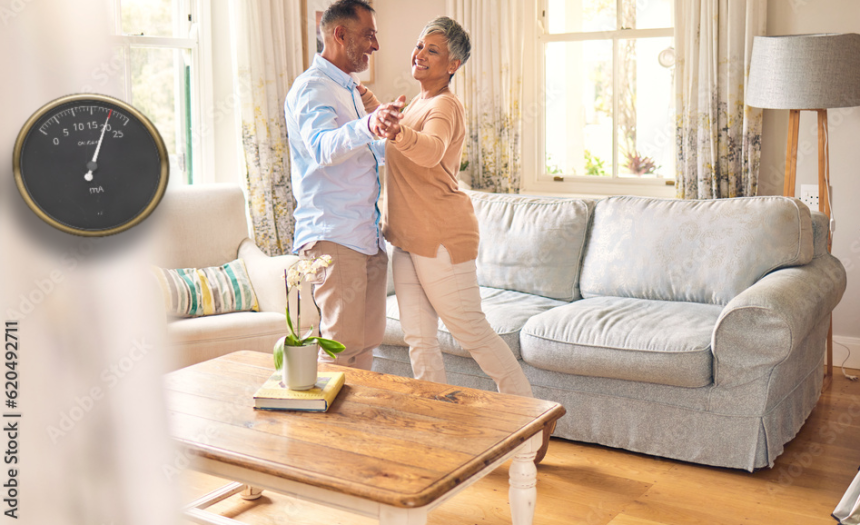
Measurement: 20 mA
